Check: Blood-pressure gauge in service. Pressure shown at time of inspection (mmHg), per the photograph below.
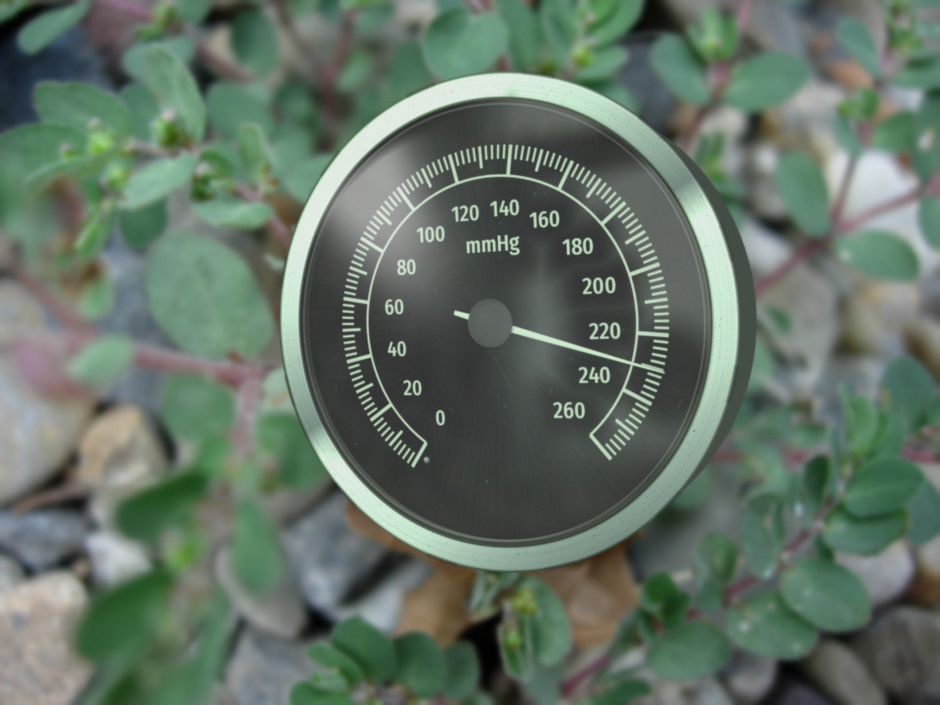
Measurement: 230 mmHg
